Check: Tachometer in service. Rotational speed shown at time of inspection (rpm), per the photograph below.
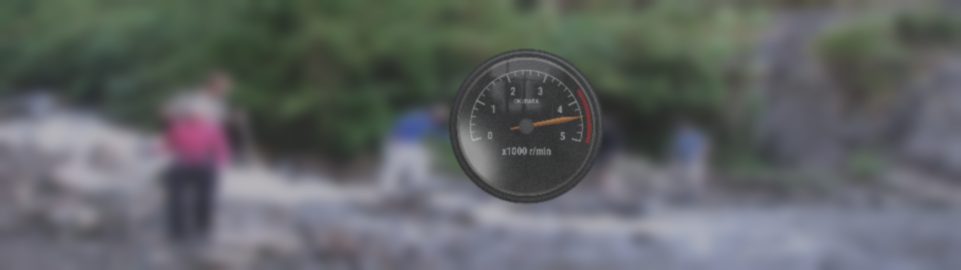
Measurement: 4400 rpm
